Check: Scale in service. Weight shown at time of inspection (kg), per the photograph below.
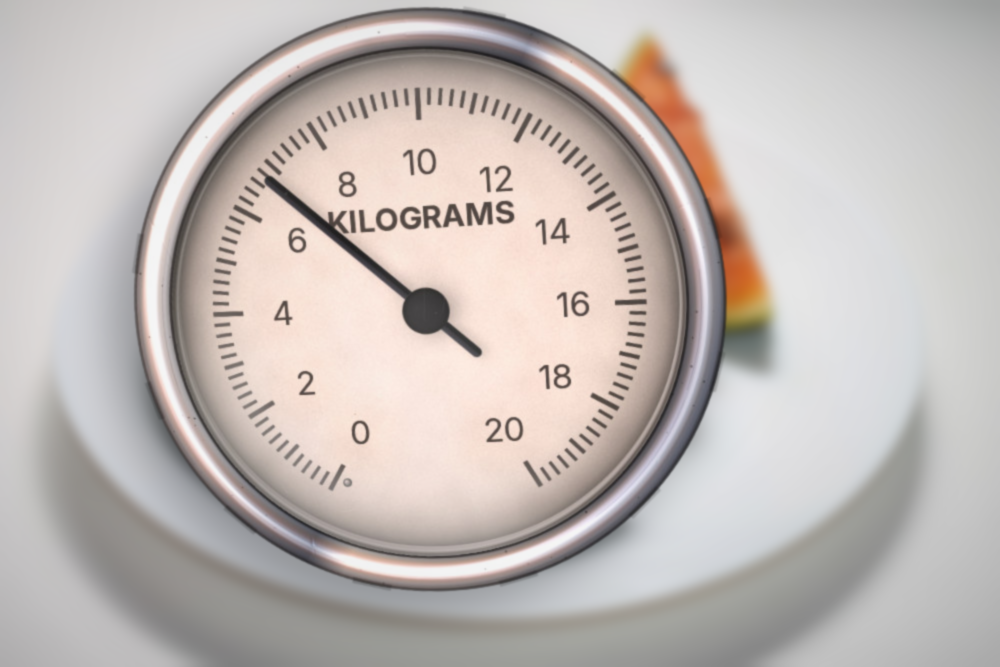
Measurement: 6.8 kg
